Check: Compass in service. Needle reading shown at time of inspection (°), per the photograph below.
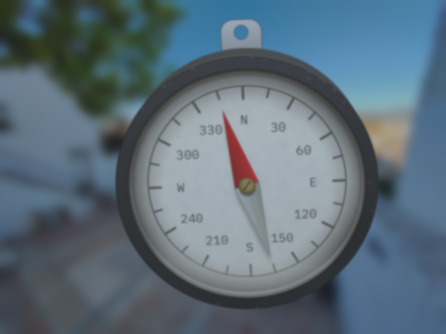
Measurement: 345 °
